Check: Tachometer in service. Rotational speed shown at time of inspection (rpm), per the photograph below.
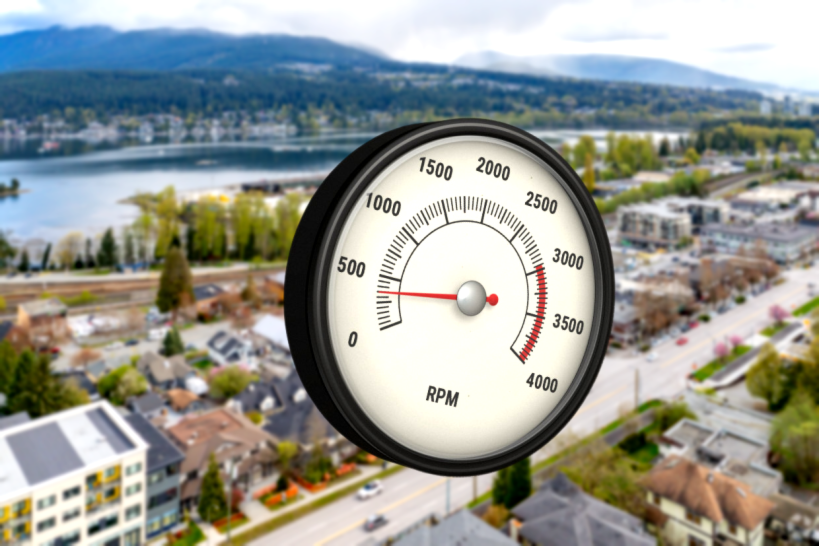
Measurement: 350 rpm
